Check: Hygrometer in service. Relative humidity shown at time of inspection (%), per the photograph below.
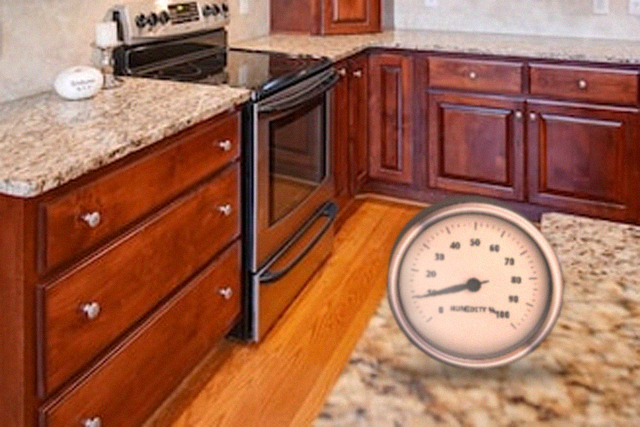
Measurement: 10 %
